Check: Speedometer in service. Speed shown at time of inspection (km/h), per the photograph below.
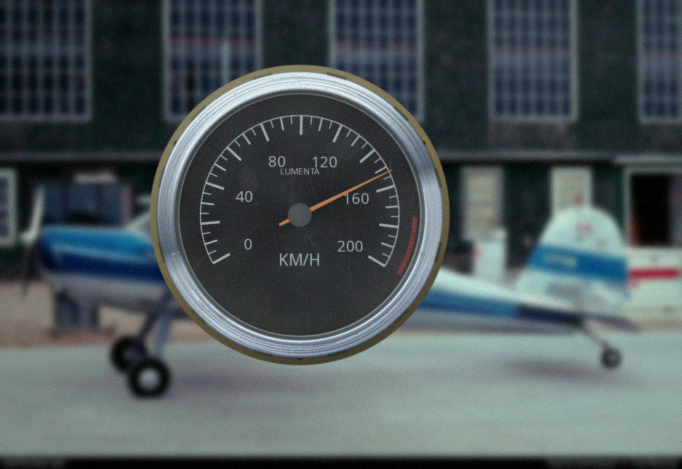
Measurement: 152.5 km/h
